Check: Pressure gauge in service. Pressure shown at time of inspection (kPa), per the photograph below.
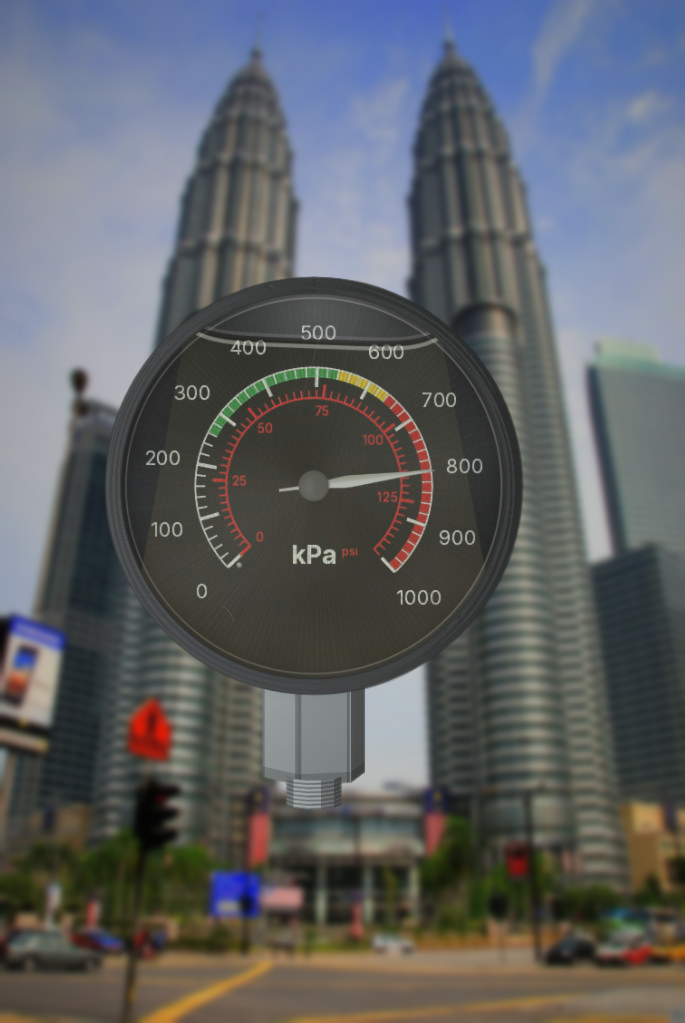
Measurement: 800 kPa
